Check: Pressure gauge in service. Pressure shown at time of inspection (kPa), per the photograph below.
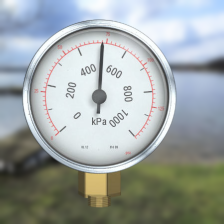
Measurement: 500 kPa
